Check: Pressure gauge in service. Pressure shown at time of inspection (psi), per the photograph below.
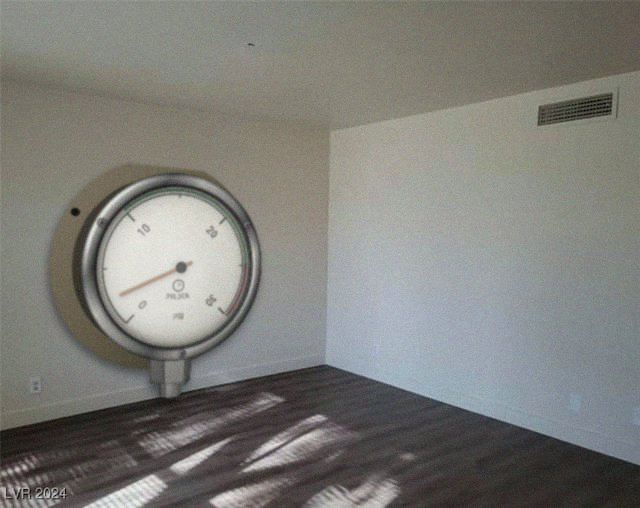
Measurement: 2.5 psi
